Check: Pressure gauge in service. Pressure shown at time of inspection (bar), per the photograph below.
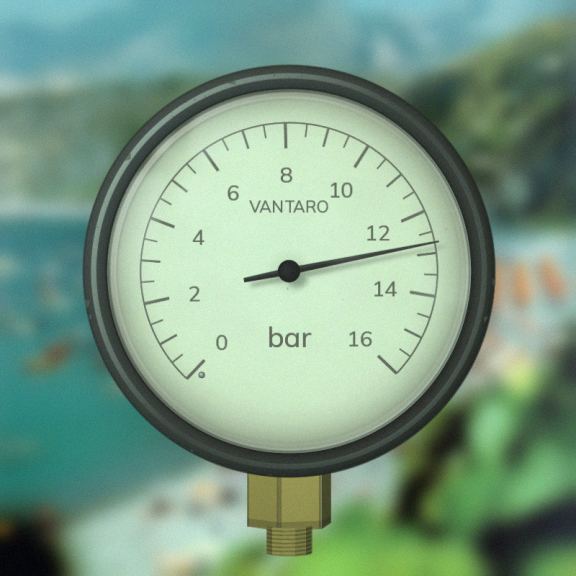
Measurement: 12.75 bar
